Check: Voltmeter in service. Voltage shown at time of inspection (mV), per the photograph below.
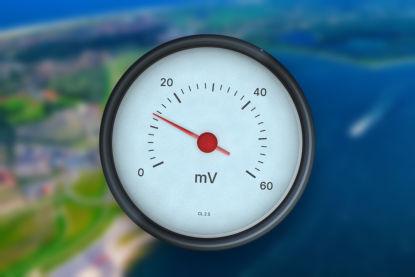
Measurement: 13 mV
